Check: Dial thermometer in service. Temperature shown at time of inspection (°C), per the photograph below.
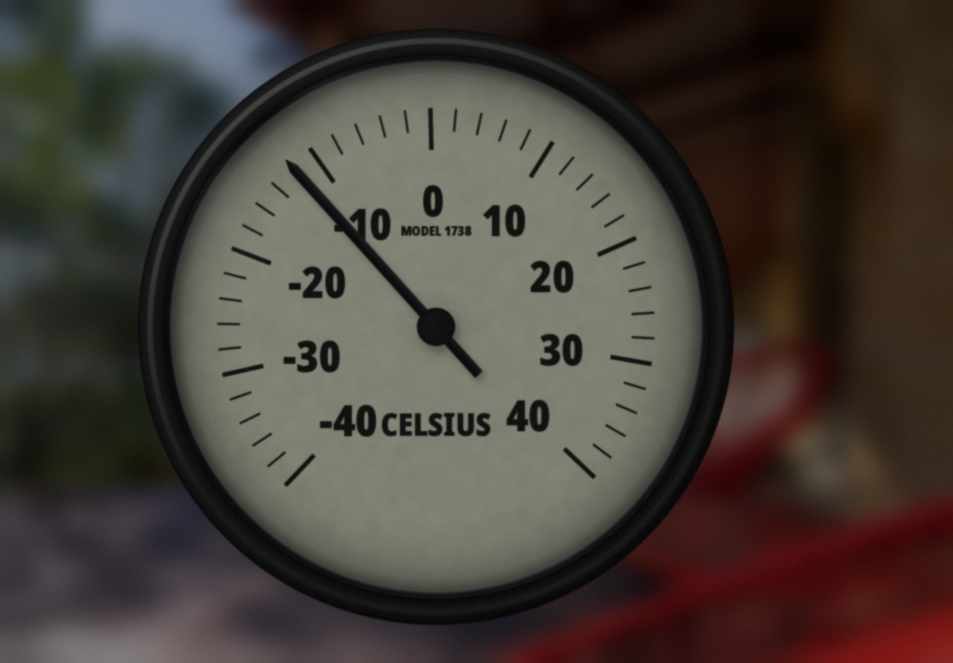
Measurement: -12 °C
